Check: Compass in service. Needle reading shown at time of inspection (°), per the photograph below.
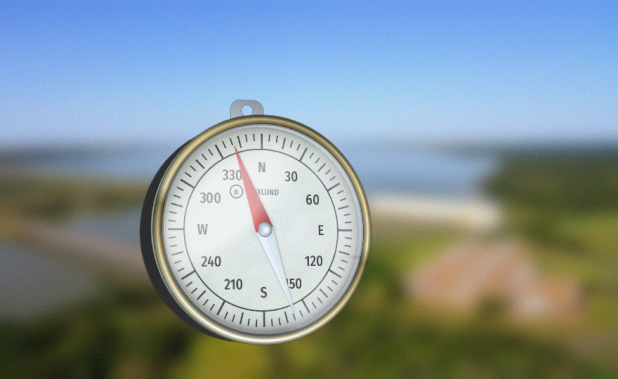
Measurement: 340 °
